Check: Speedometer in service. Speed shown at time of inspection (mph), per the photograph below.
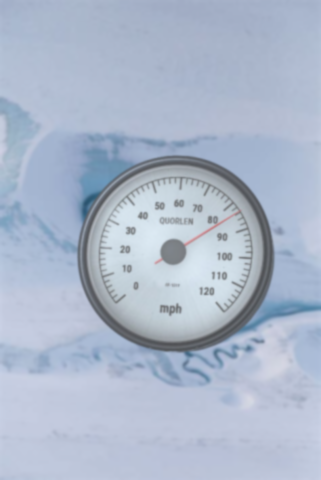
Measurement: 84 mph
